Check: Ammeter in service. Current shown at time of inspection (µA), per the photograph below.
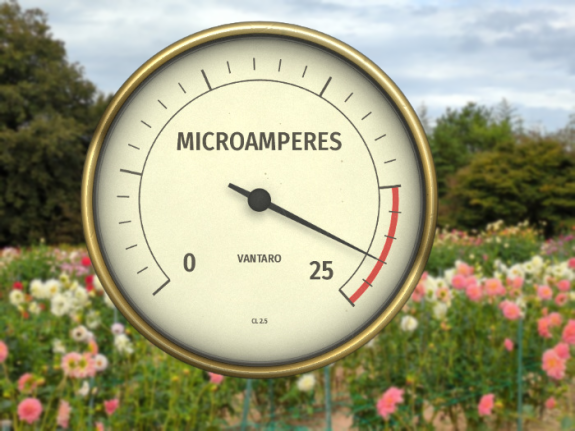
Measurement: 23 µA
